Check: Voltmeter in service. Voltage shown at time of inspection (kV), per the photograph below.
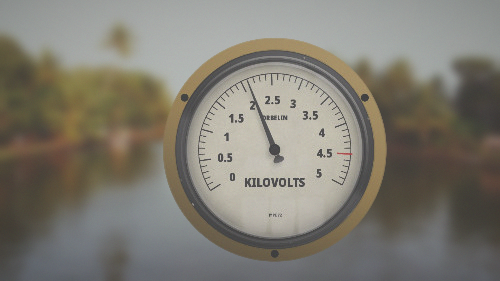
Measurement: 2.1 kV
